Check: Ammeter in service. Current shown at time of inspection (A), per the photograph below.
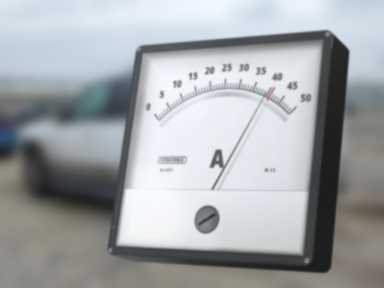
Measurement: 40 A
